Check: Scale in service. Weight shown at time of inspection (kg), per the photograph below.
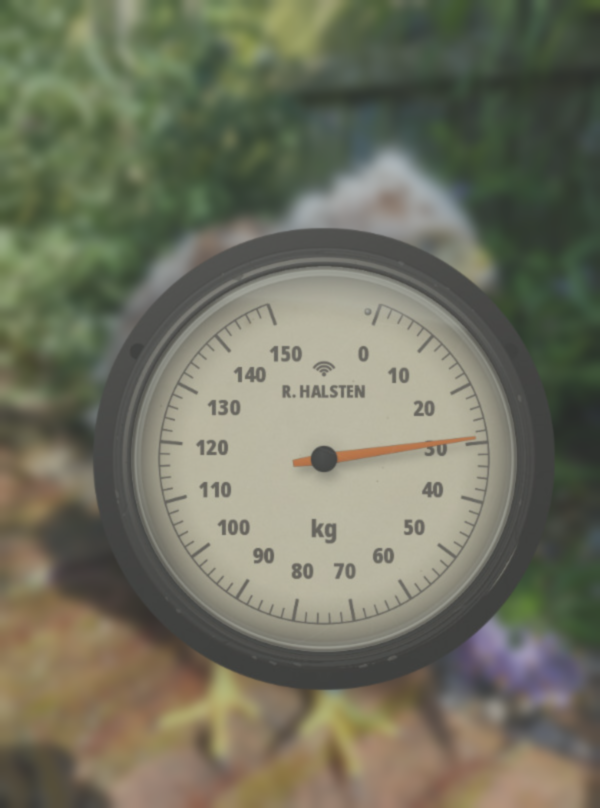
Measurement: 29 kg
